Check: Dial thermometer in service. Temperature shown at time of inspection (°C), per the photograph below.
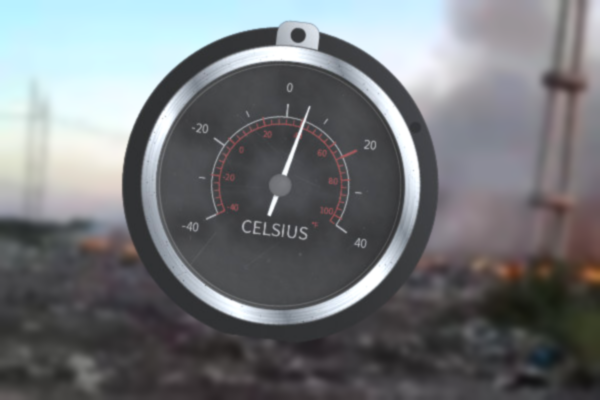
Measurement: 5 °C
